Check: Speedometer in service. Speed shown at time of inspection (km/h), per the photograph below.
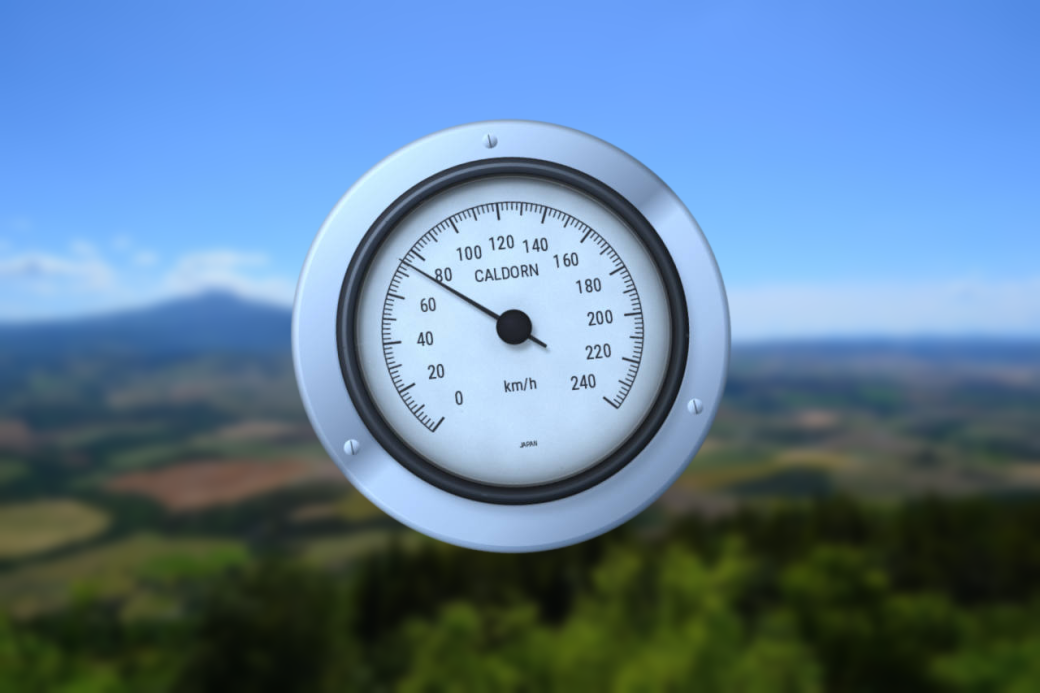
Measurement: 74 km/h
